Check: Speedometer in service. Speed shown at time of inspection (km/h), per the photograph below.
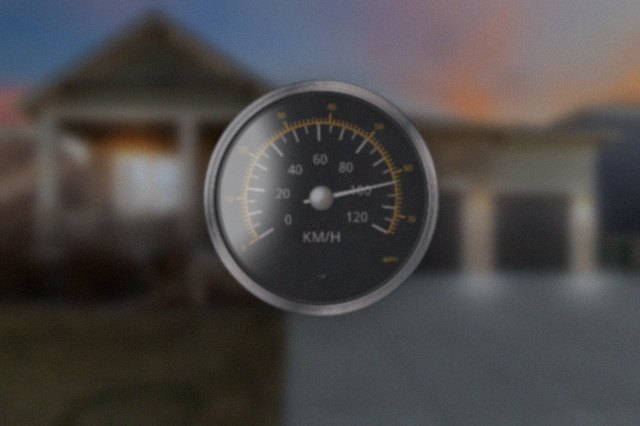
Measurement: 100 km/h
